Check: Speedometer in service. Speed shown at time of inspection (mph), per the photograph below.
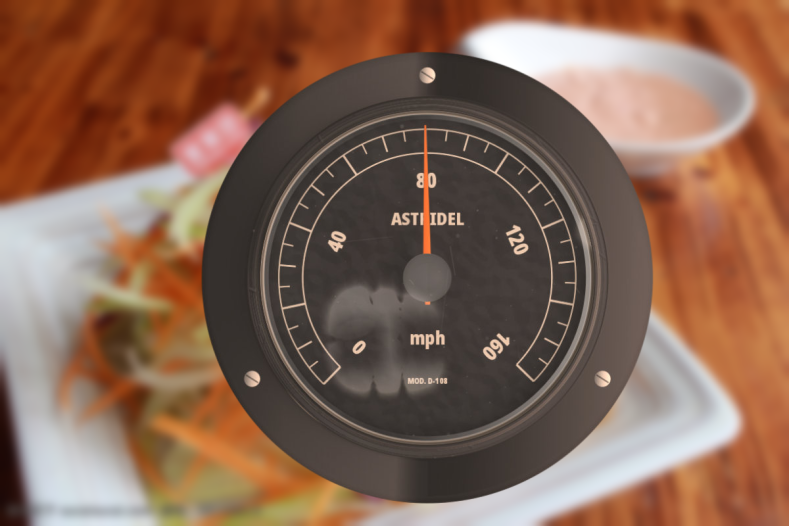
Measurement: 80 mph
